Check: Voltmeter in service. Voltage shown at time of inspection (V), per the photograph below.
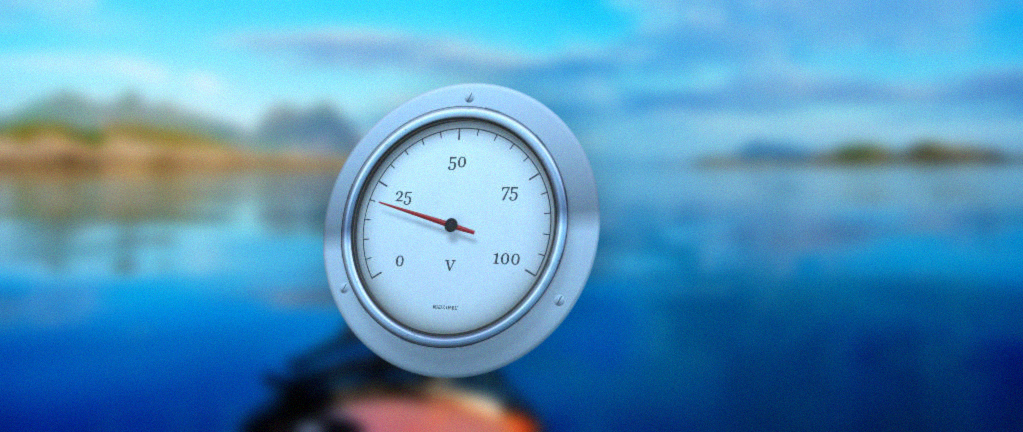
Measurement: 20 V
